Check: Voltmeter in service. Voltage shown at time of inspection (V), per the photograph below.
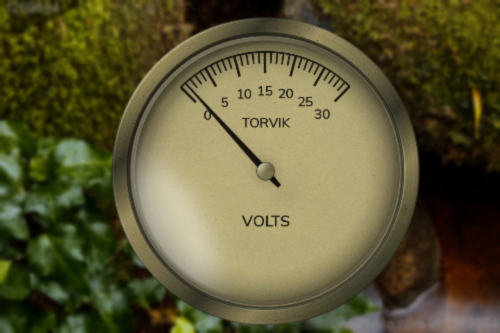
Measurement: 1 V
